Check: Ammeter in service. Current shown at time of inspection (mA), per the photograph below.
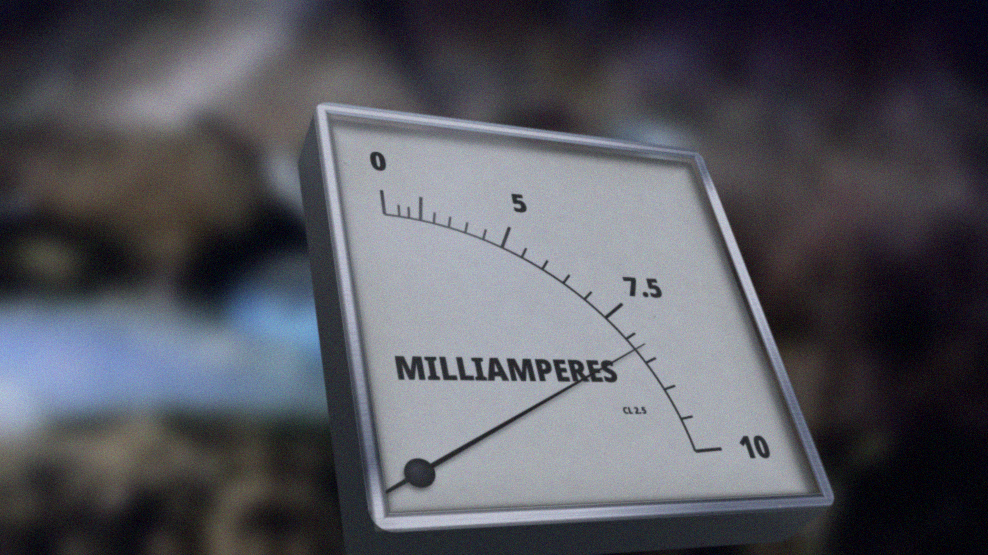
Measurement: 8.25 mA
